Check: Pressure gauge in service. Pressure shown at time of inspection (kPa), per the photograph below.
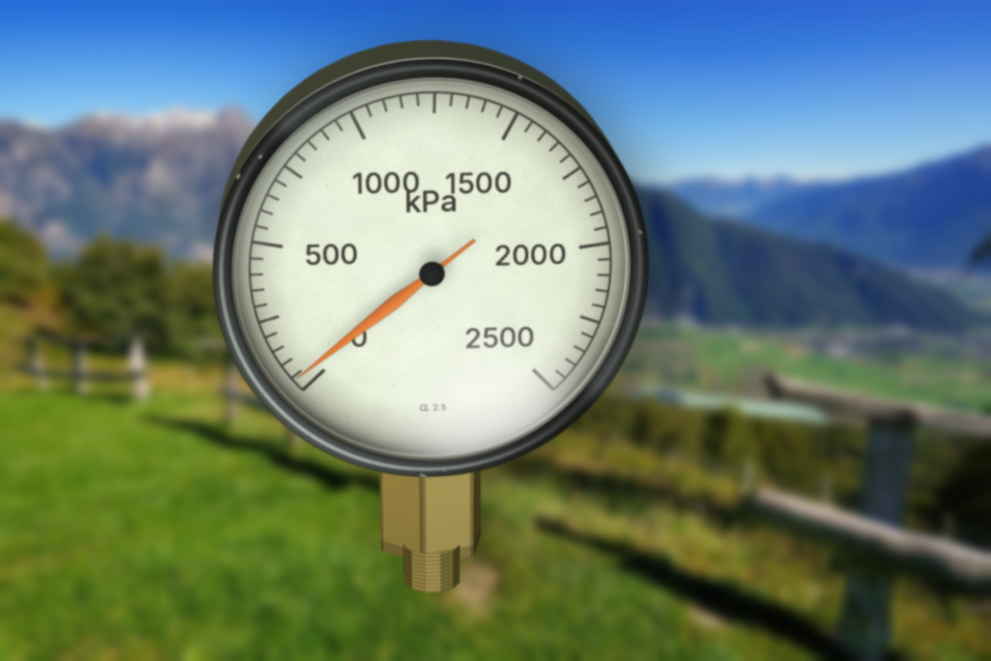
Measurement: 50 kPa
